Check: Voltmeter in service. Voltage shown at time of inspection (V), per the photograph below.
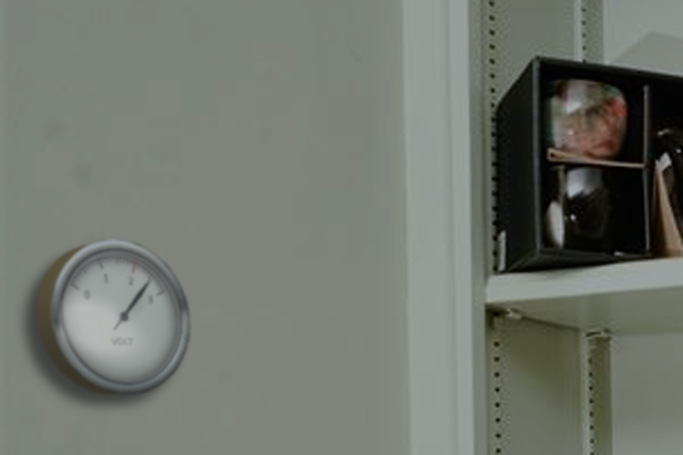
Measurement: 2.5 V
